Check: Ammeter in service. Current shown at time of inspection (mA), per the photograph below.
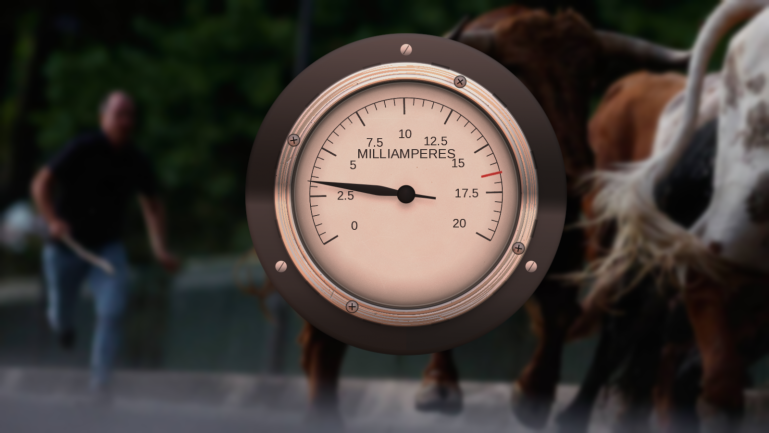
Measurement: 3.25 mA
